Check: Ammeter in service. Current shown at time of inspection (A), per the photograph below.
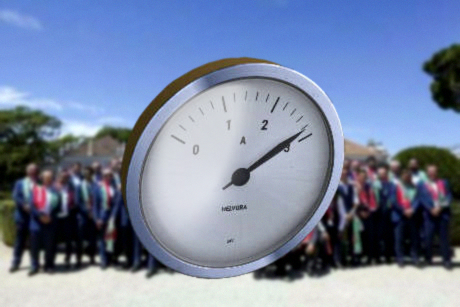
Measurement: 2.8 A
